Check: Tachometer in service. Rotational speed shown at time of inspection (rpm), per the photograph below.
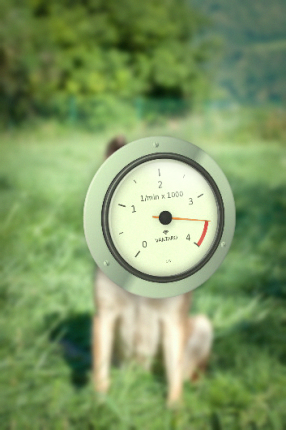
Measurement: 3500 rpm
